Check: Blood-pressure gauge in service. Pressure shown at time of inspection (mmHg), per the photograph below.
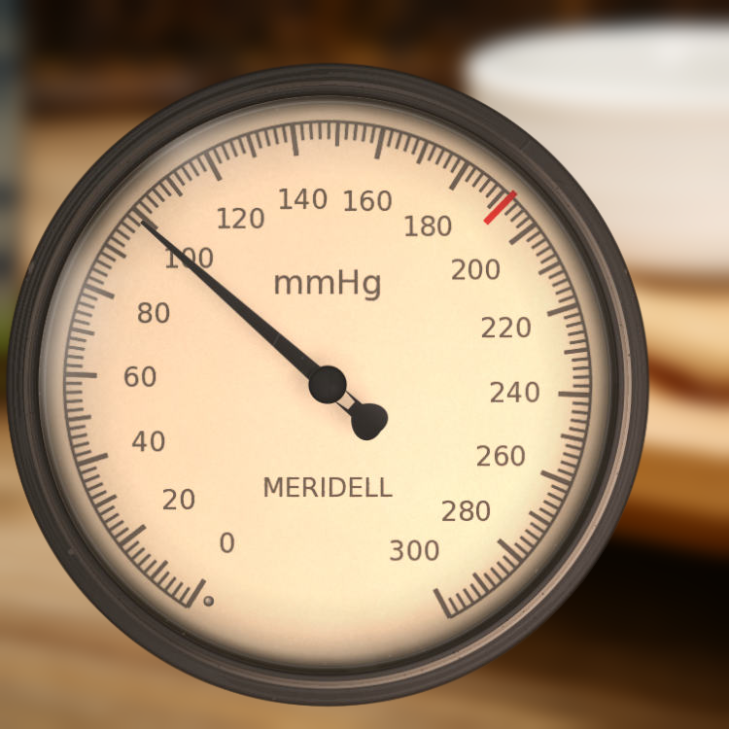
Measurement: 99 mmHg
